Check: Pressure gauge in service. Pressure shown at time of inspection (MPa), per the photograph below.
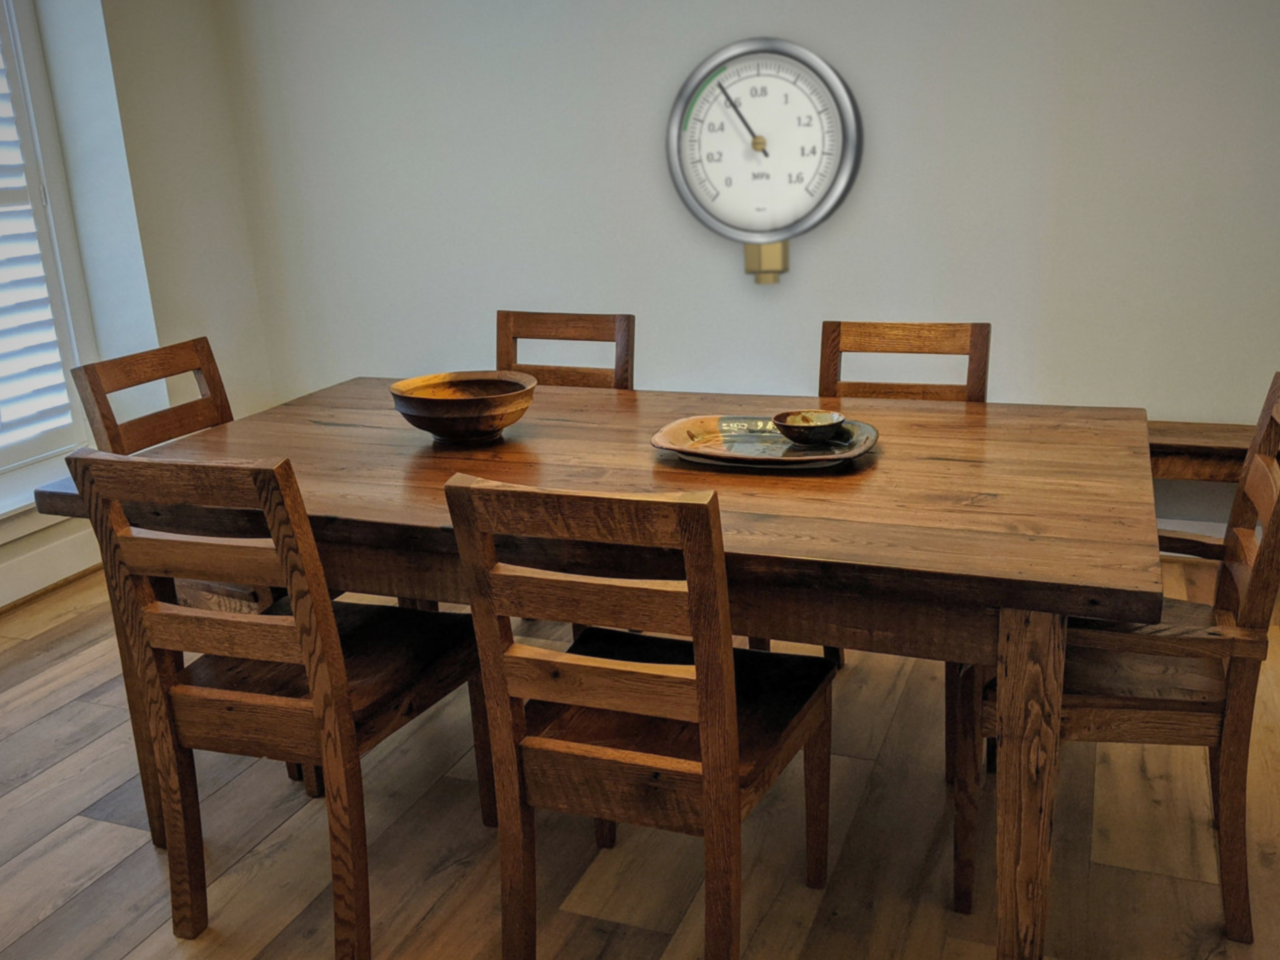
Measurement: 0.6 MPa
